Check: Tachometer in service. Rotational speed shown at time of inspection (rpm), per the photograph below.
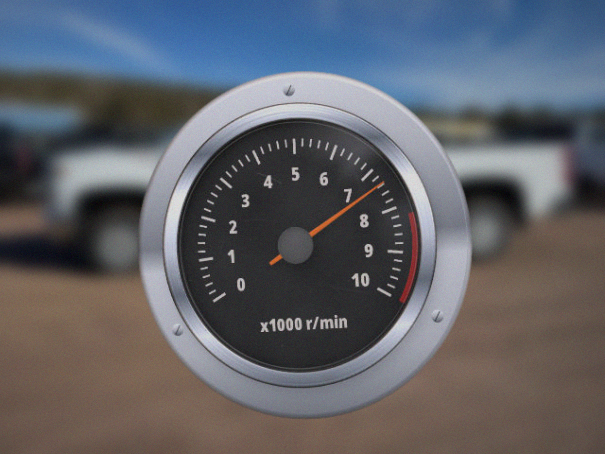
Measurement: 7400 rpm
